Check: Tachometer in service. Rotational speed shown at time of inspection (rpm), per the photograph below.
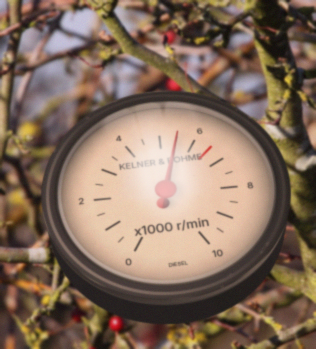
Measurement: 5500 rpm
